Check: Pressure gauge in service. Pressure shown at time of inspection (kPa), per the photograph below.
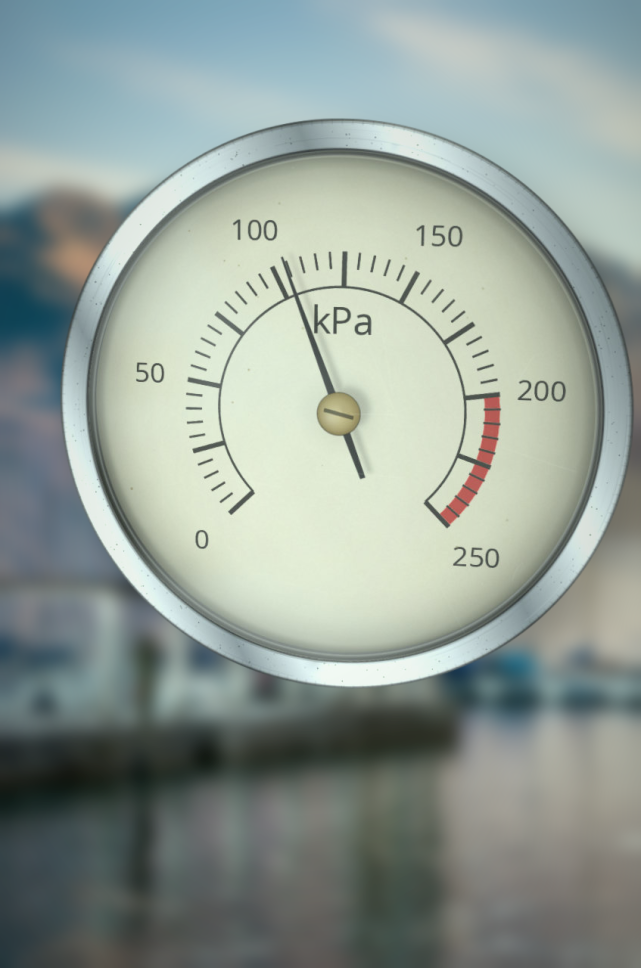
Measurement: 105 kPa
